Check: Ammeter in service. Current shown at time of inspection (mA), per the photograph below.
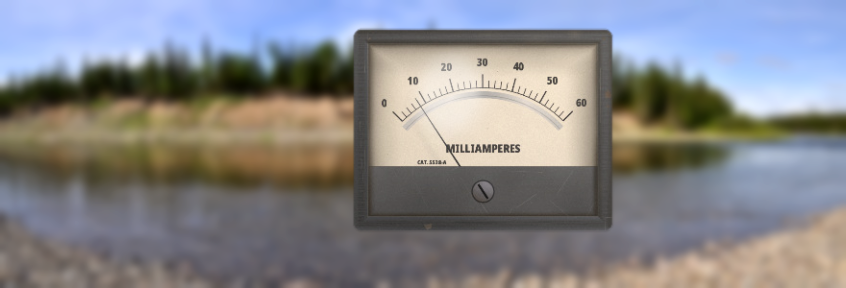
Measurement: 8 mA
